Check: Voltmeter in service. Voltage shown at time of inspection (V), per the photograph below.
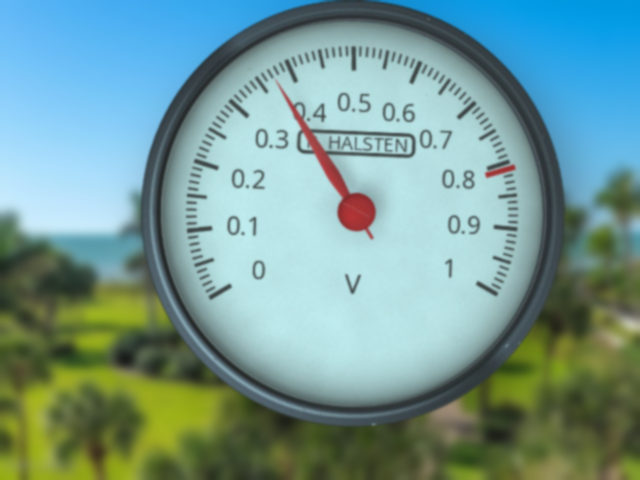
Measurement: 0.37 V
